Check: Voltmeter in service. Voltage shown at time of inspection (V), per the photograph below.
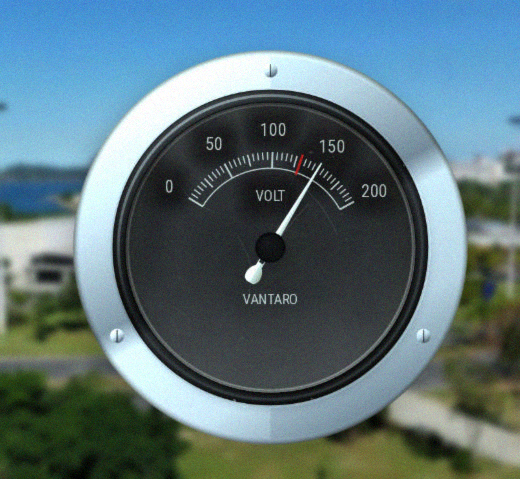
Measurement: 150 V
